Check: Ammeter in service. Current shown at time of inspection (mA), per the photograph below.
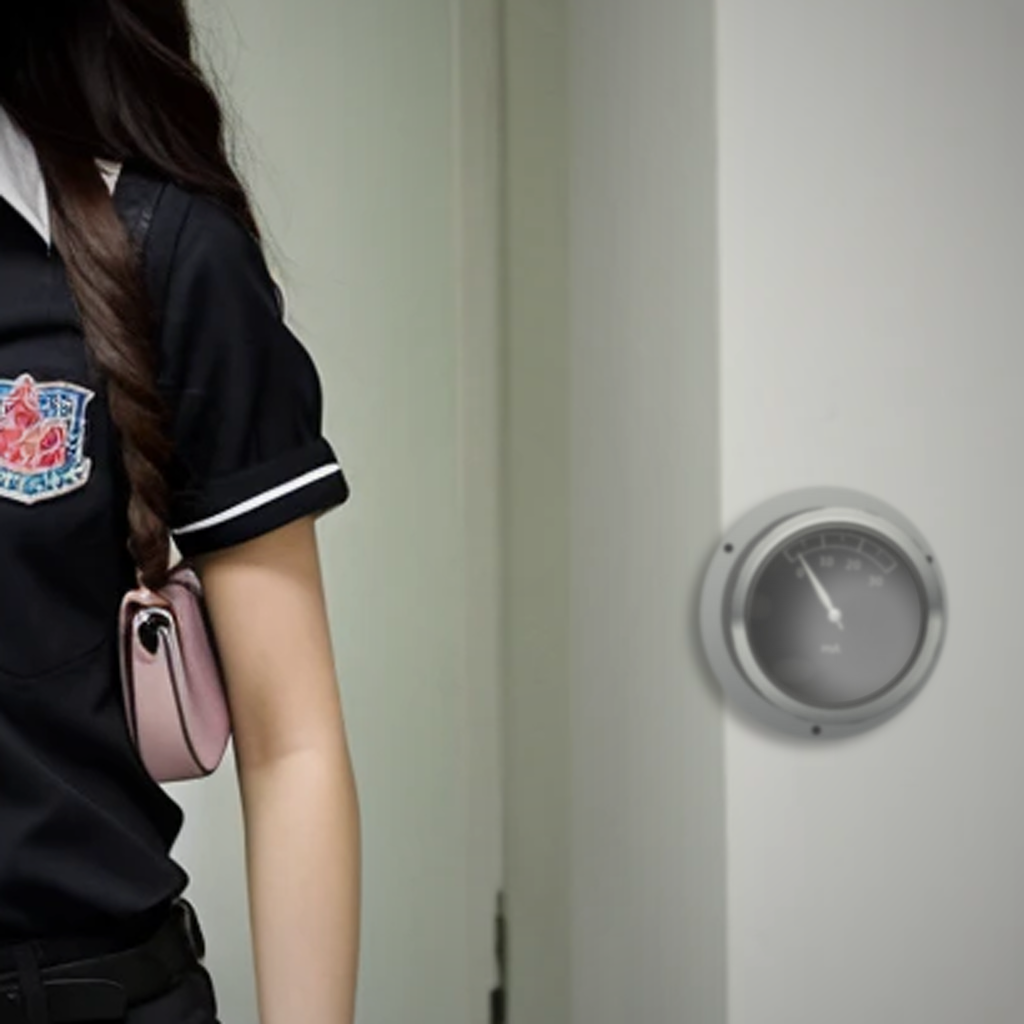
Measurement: 2.5 mA
